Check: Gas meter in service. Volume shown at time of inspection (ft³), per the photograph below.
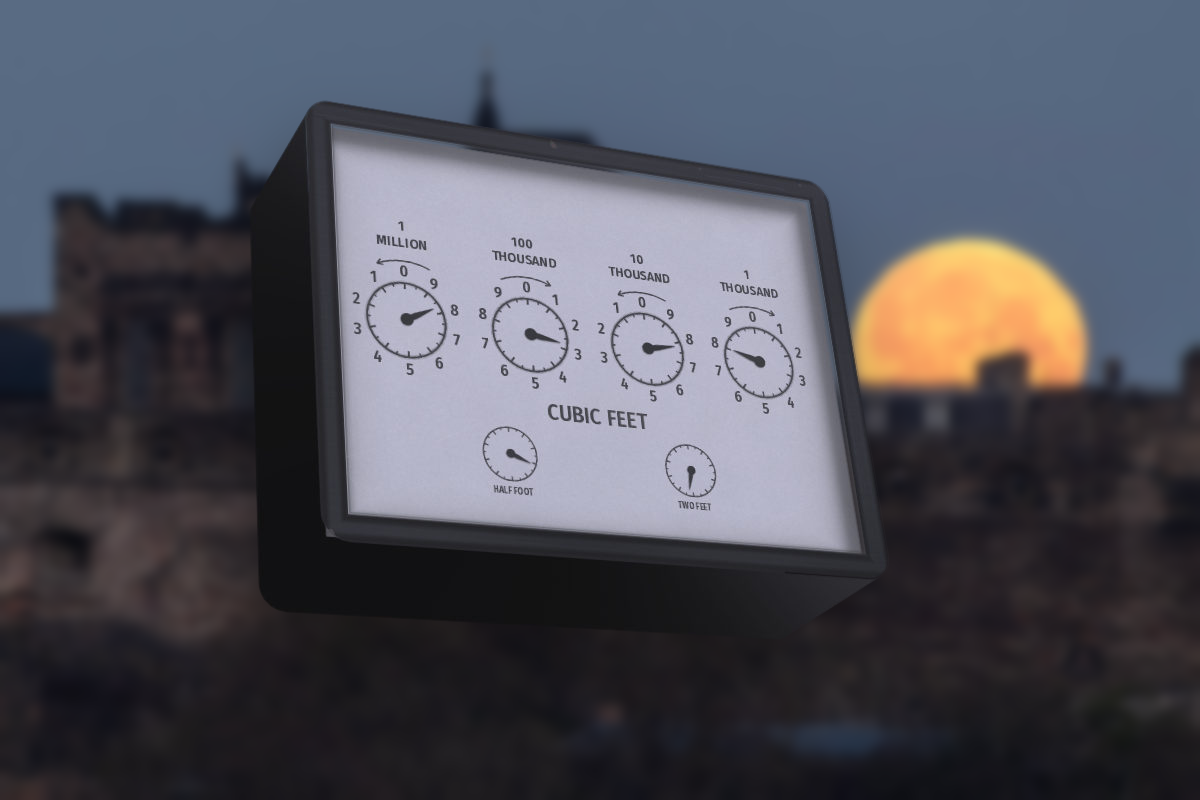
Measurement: 827800 ft³
